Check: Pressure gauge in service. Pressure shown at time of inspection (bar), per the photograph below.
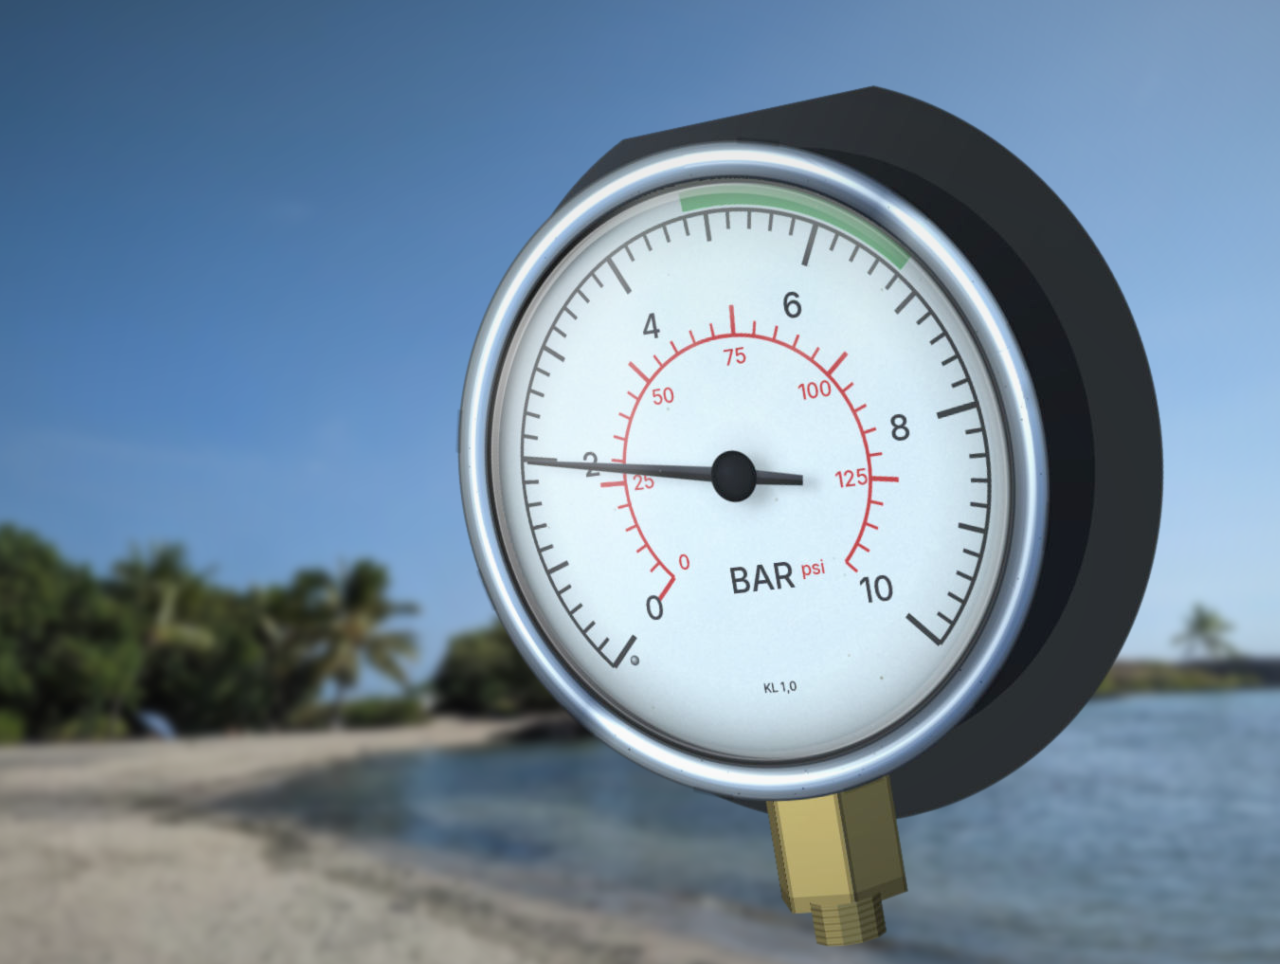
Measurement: 2 bar
